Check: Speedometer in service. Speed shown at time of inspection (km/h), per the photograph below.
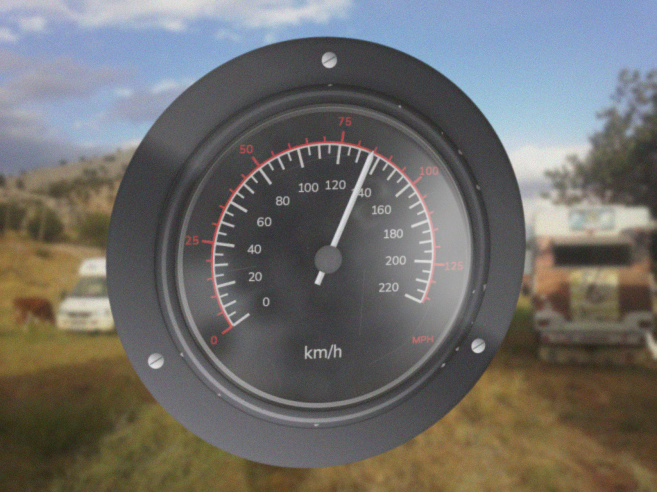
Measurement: 135 km/h
